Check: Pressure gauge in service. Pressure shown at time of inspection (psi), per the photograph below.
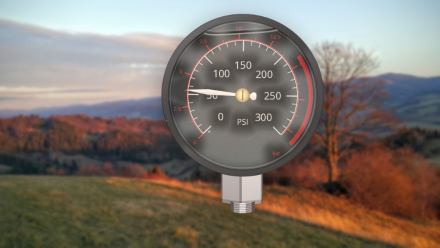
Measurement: 55 psi
